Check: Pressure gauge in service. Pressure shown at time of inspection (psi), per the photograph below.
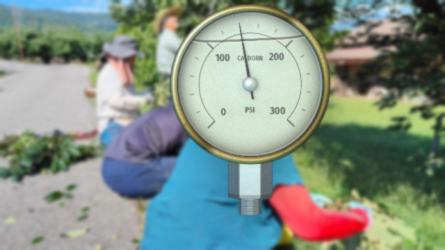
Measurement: 140 psi
